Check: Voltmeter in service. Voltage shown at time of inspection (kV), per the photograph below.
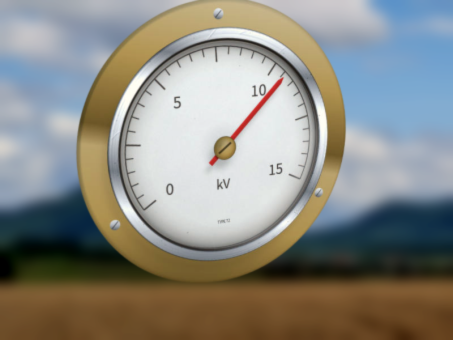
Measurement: 10.5 kV
